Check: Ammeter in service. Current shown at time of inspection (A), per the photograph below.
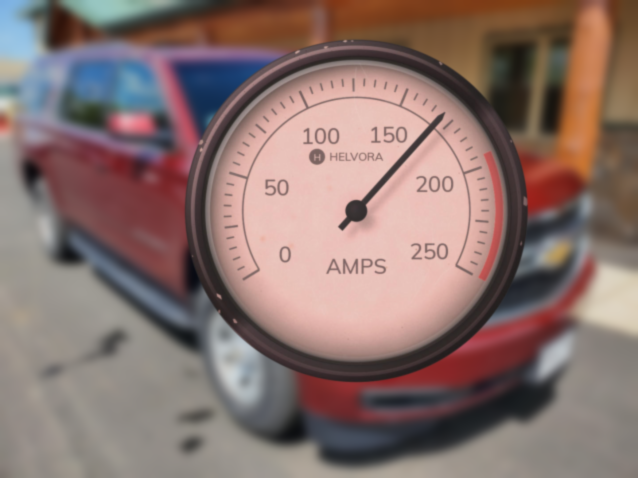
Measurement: 170 A
